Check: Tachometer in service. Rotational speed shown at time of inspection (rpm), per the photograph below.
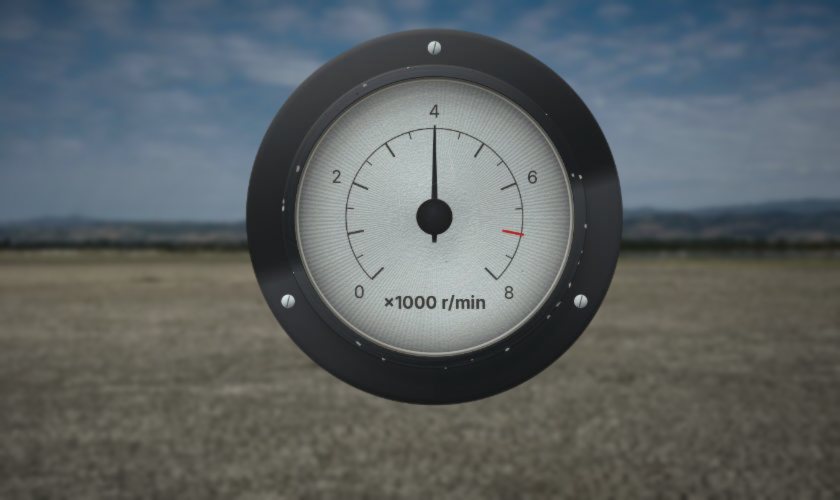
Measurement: 4000 rpm
